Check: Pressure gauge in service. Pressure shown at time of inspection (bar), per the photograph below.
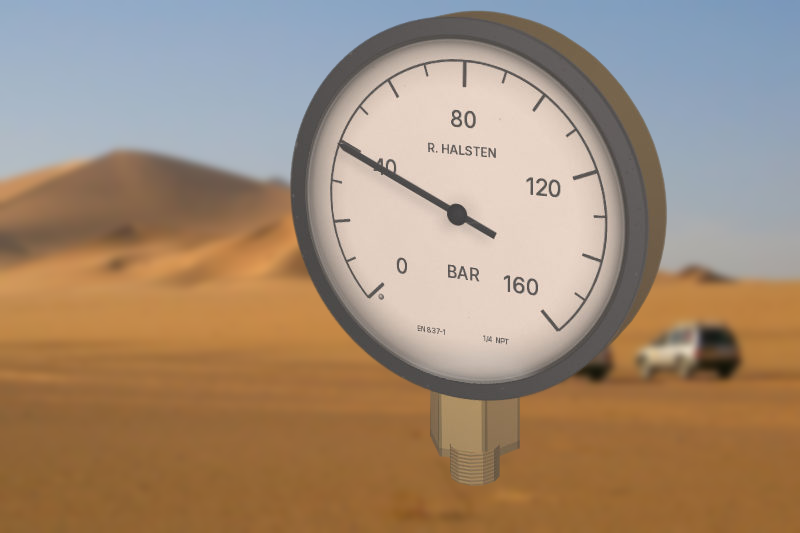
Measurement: 40 bar
